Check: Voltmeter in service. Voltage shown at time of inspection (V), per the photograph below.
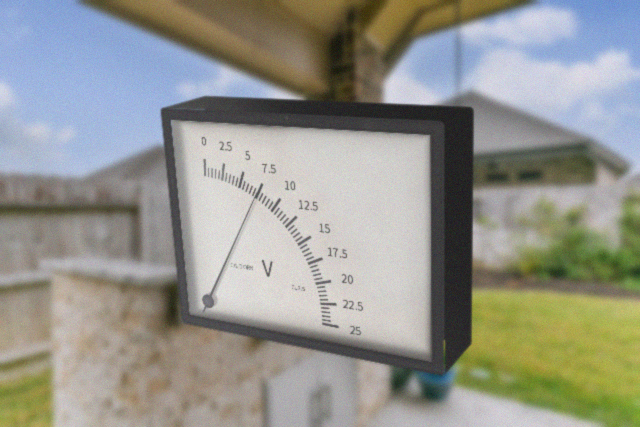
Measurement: 7.5 V
